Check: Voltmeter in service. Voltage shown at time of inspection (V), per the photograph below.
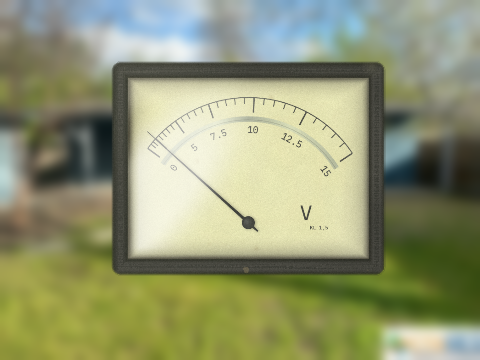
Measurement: 2.5 V
